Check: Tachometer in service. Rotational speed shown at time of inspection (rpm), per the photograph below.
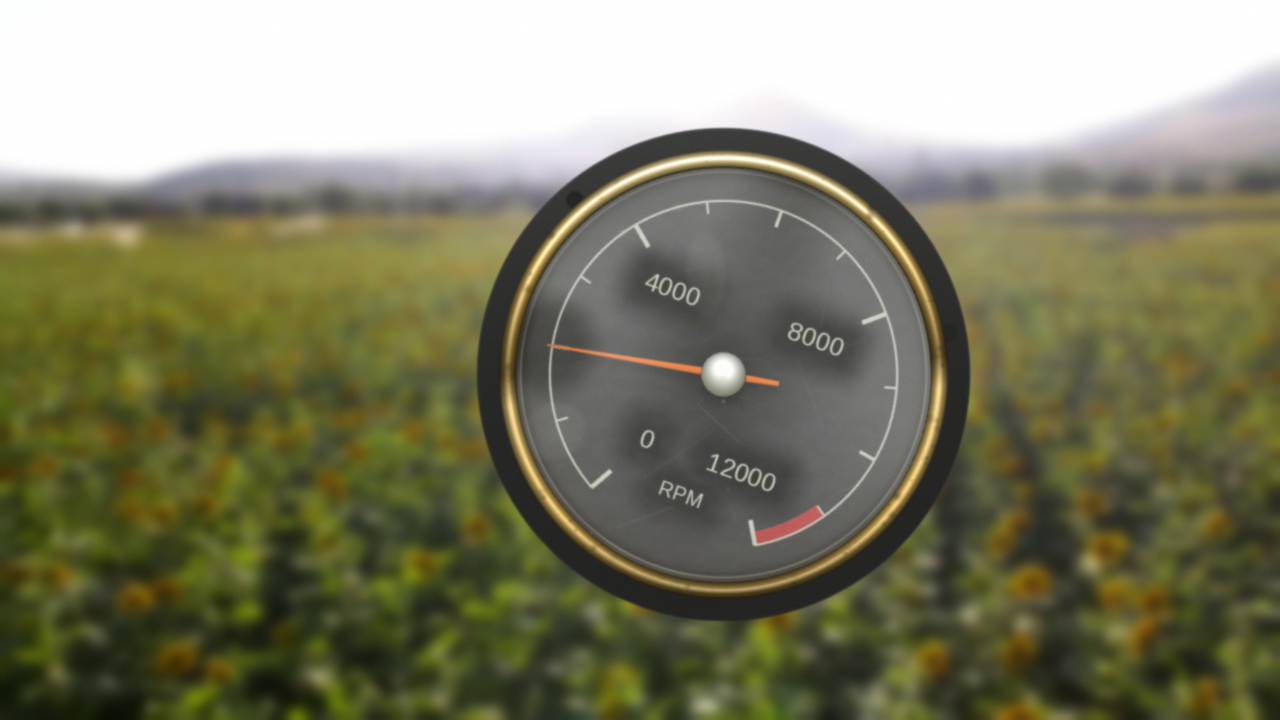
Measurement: 2000 rpm
